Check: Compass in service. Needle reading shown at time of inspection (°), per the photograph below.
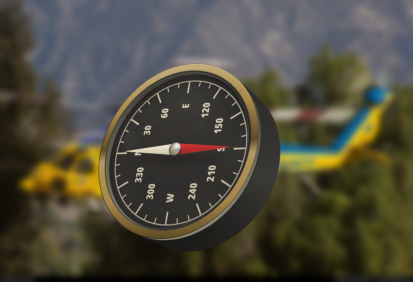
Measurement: 180 °
